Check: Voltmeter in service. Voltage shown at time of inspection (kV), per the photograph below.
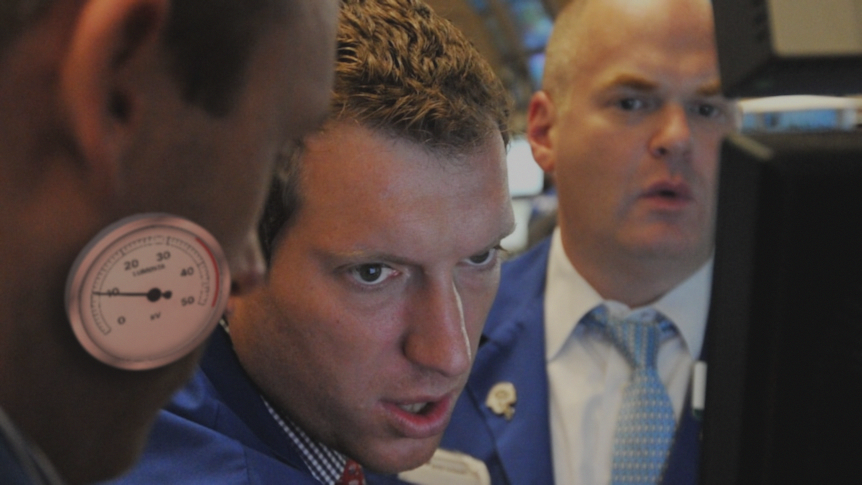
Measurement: 10 kV
